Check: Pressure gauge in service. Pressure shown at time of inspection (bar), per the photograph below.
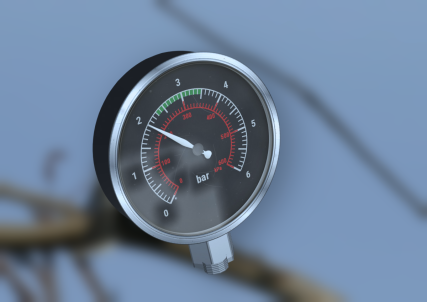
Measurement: 2 bar
